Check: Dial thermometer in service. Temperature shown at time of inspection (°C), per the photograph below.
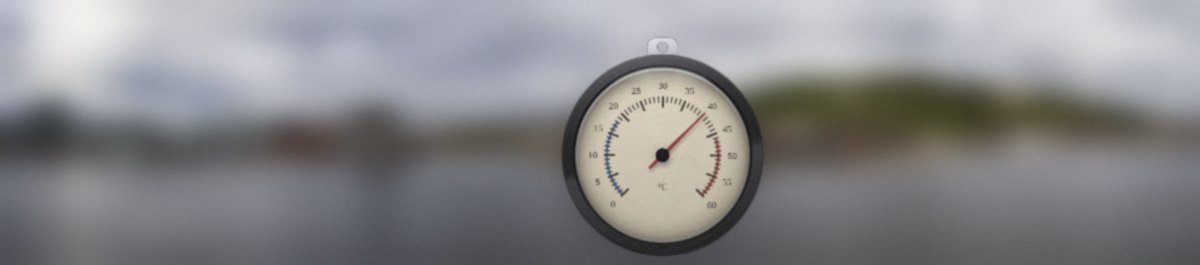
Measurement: 40 °C
